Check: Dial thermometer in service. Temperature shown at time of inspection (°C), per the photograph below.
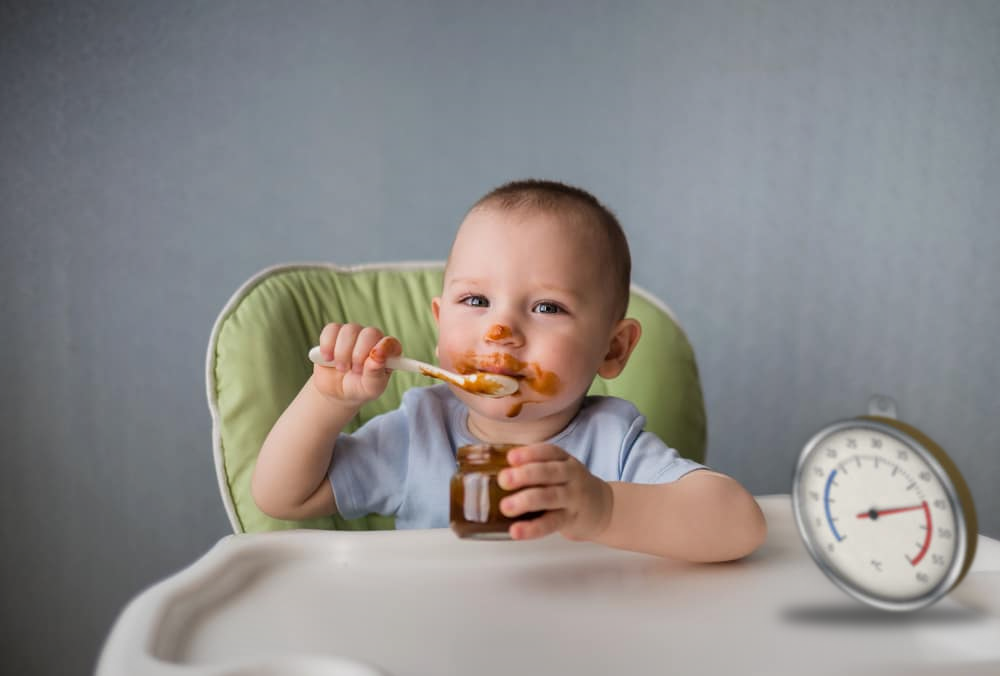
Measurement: 45 °C
